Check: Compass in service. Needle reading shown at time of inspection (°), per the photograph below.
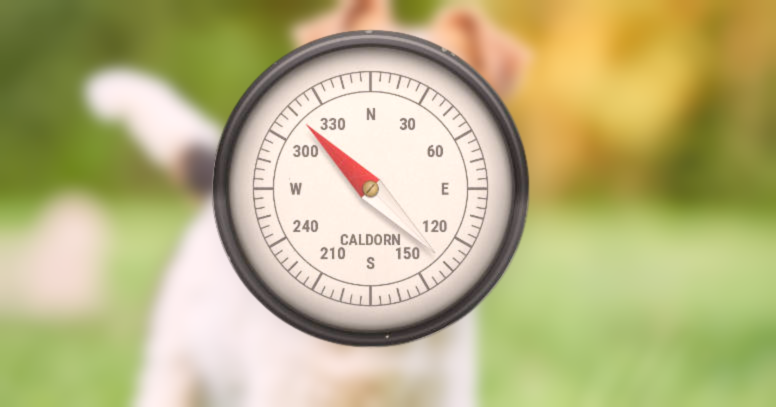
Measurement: 315 °
